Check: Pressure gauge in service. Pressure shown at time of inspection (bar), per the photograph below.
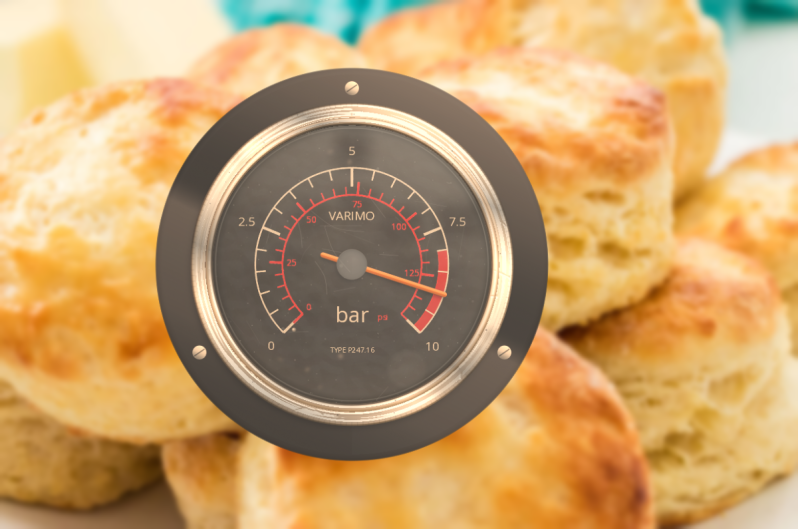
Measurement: 9 bar
